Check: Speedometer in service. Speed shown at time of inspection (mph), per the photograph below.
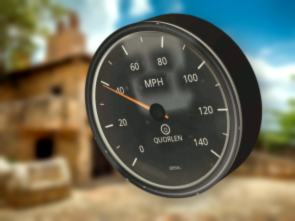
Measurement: 40 mph
